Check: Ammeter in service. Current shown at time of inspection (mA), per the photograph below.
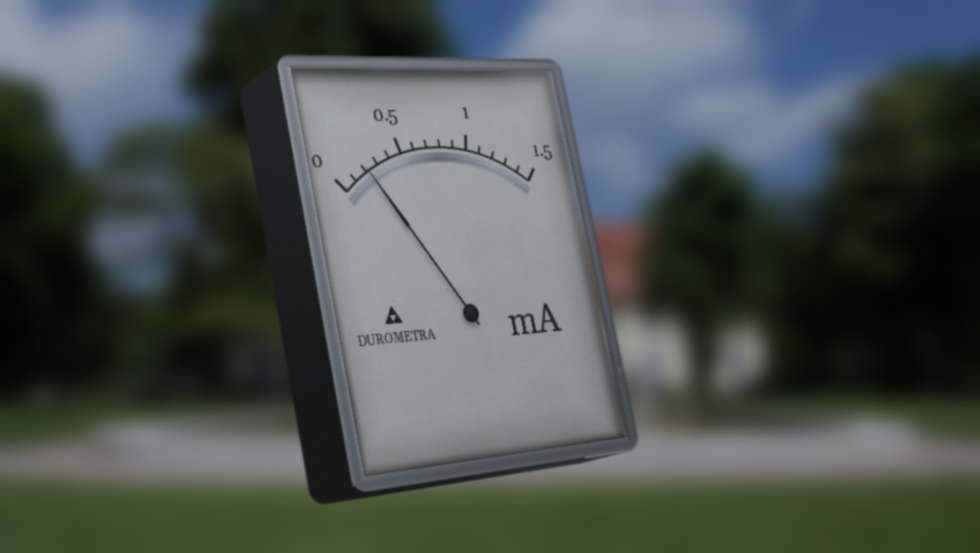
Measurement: 0.2 mA
